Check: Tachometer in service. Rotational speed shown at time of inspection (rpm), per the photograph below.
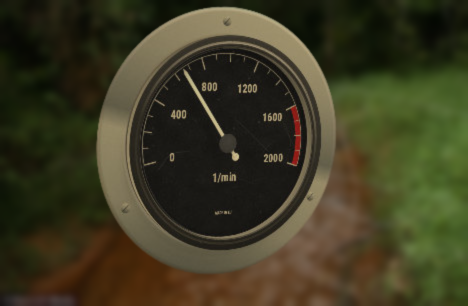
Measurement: 650 rpm
